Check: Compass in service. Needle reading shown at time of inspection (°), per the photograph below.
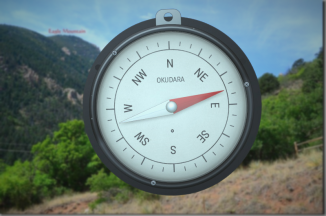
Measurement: 75 °
